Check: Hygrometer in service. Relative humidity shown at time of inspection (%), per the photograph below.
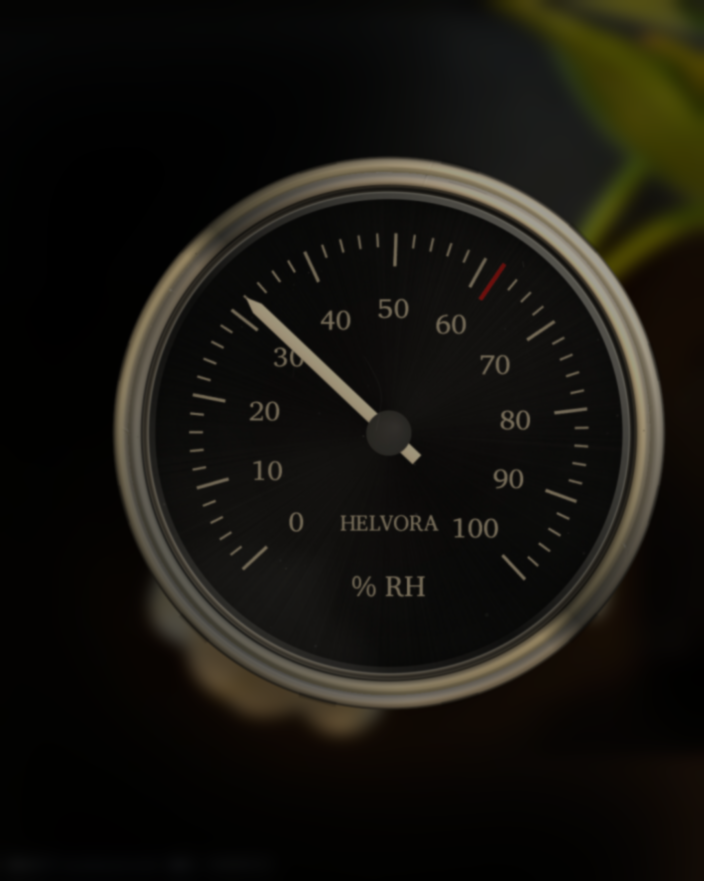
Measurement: 32 %
